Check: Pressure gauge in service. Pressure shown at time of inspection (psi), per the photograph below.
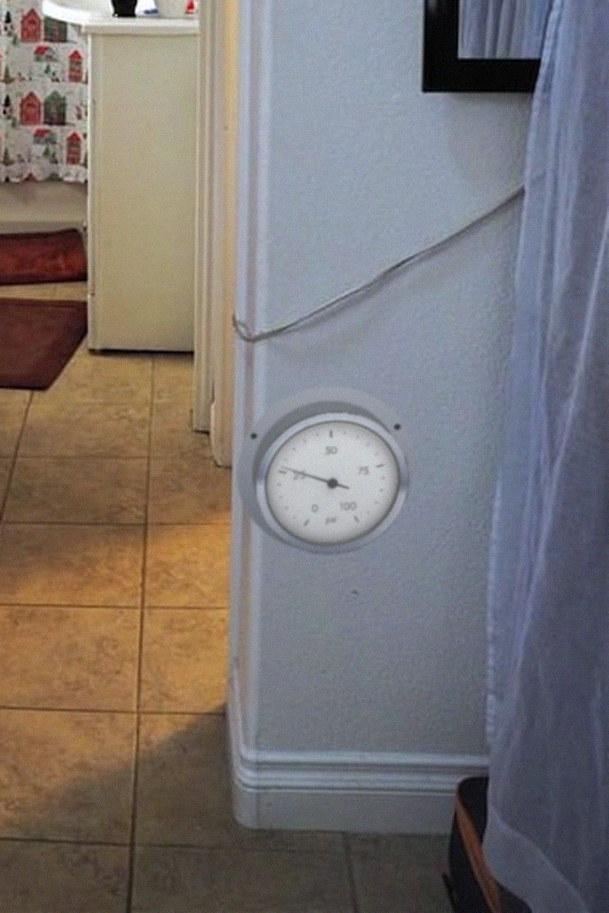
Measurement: 27.5 psi
